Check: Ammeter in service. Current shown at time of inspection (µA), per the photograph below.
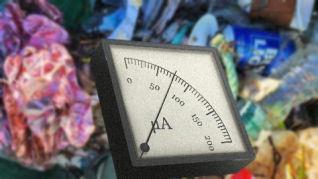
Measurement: 75 µA
